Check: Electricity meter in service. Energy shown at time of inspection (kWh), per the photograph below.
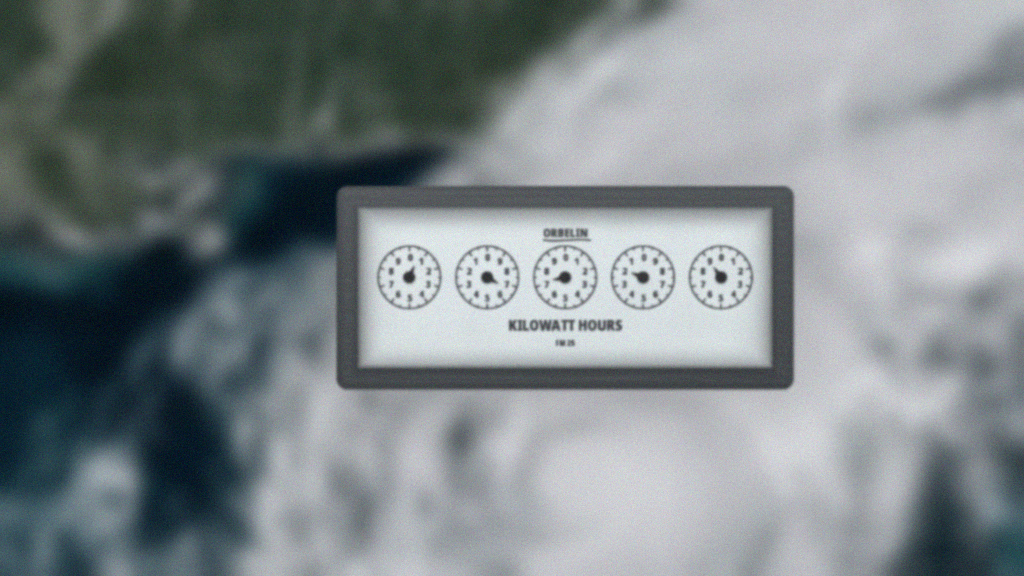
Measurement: 6719 kWh
